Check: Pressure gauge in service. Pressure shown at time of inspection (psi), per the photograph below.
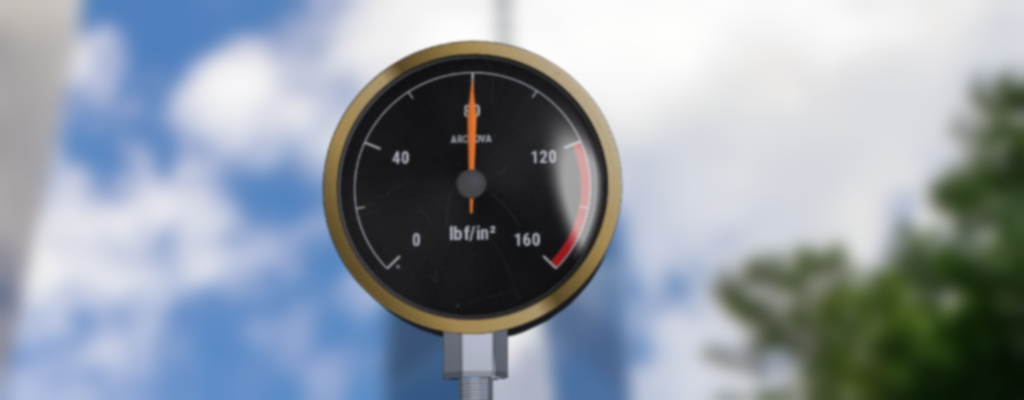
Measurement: 80 psi
